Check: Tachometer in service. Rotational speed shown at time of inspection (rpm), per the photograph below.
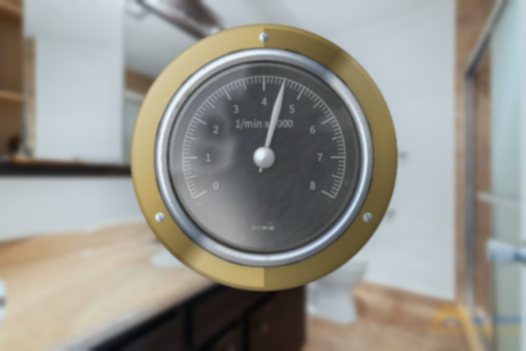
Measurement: 4500 rpm
